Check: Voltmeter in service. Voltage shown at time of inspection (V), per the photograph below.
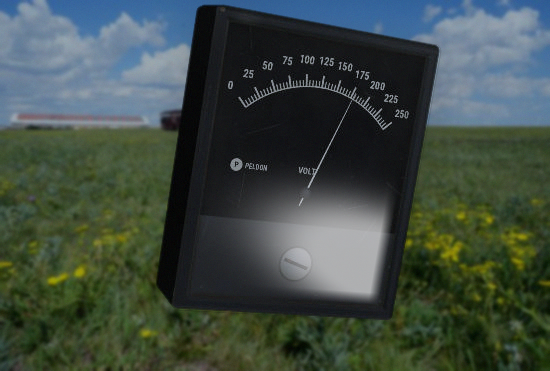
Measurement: 175 V
